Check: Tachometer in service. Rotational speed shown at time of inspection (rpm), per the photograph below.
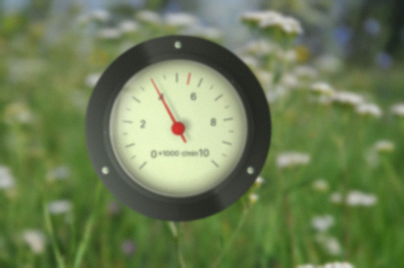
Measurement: 4000 rpm
